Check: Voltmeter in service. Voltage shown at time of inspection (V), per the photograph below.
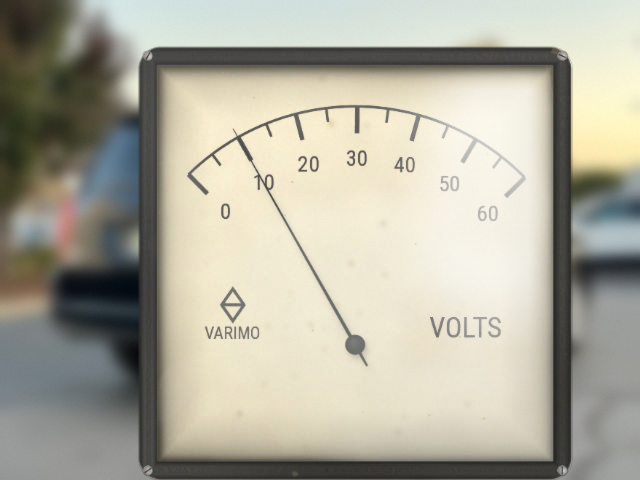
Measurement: 10 V
